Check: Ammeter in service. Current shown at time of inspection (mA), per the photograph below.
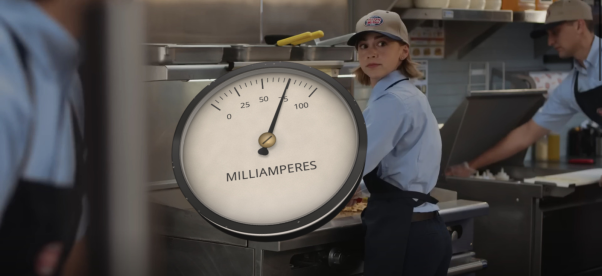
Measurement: 75 mA
